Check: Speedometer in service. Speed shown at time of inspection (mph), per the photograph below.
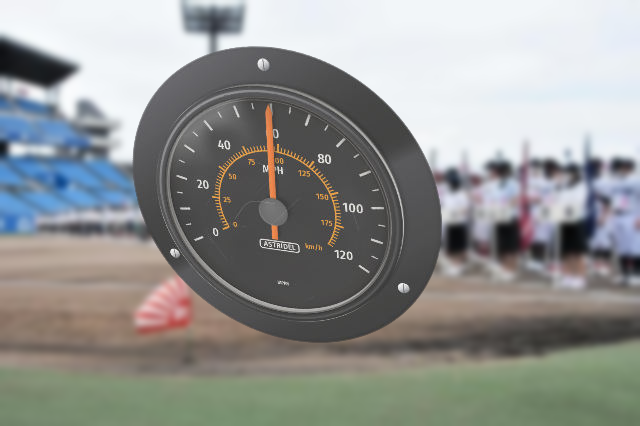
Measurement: 60 mph
